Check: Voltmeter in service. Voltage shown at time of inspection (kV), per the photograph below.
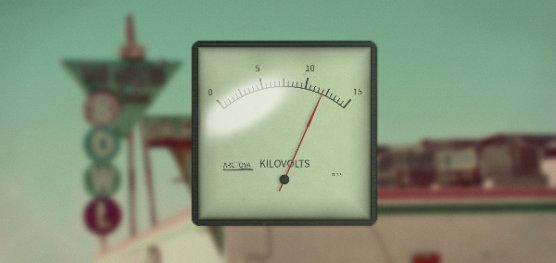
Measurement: 12 kV
